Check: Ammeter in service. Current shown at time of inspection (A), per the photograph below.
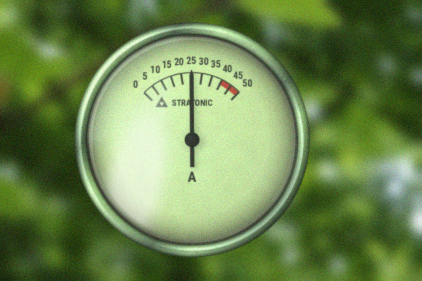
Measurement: 25 A
